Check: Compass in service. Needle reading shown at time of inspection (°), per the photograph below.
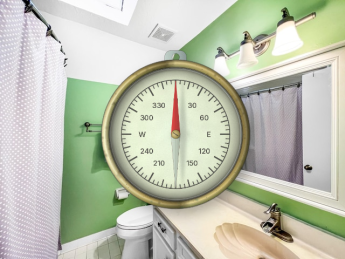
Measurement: 0 °
